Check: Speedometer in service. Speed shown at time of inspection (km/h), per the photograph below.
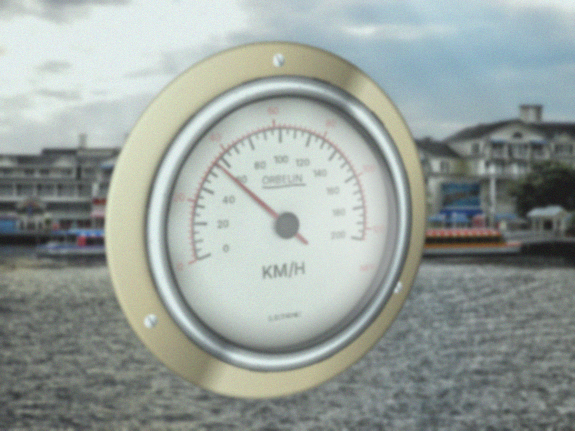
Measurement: 55 km/h
